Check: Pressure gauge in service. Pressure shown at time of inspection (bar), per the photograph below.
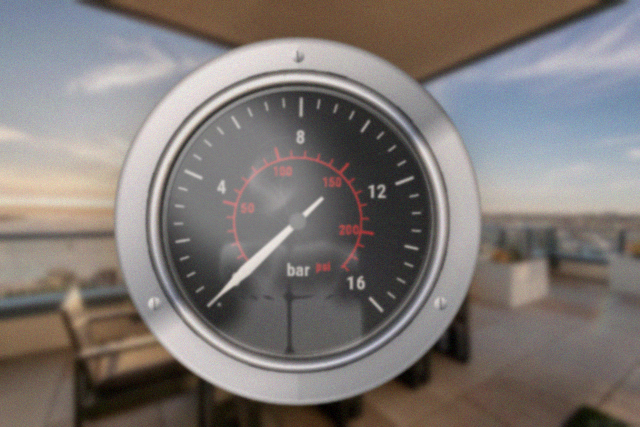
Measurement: 0 bar
